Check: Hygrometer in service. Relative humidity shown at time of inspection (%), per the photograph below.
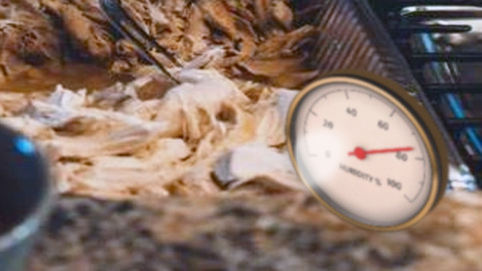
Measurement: 75 %
